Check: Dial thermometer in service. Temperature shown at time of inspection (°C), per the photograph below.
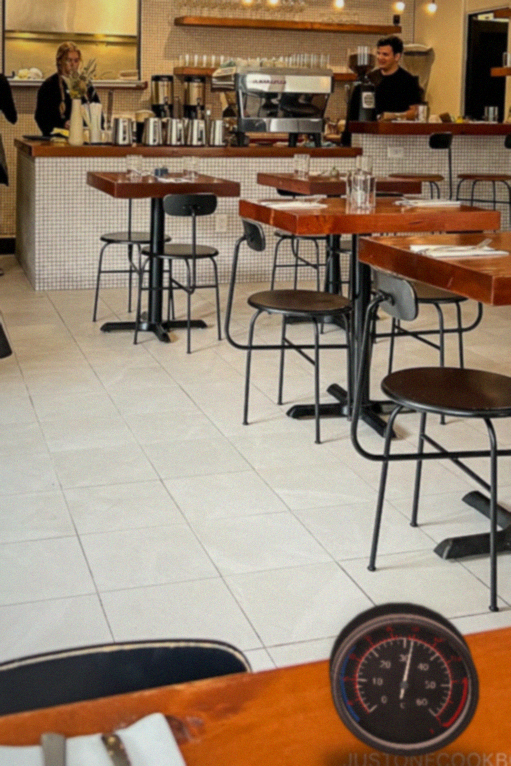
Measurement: 32 °C
